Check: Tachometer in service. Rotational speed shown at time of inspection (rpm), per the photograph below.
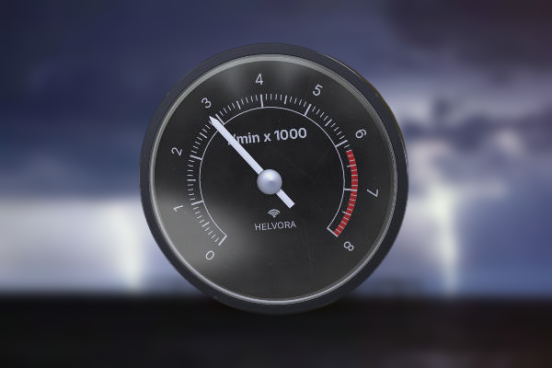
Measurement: 2900 rpm
